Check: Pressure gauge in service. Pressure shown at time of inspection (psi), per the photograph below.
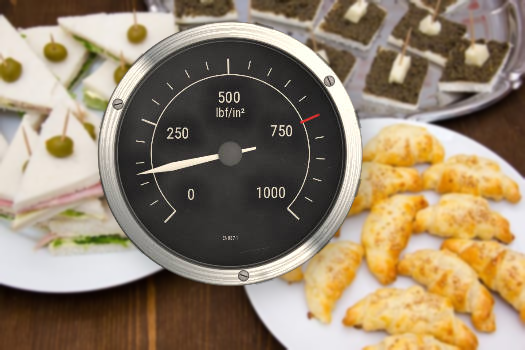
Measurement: 125 psi
